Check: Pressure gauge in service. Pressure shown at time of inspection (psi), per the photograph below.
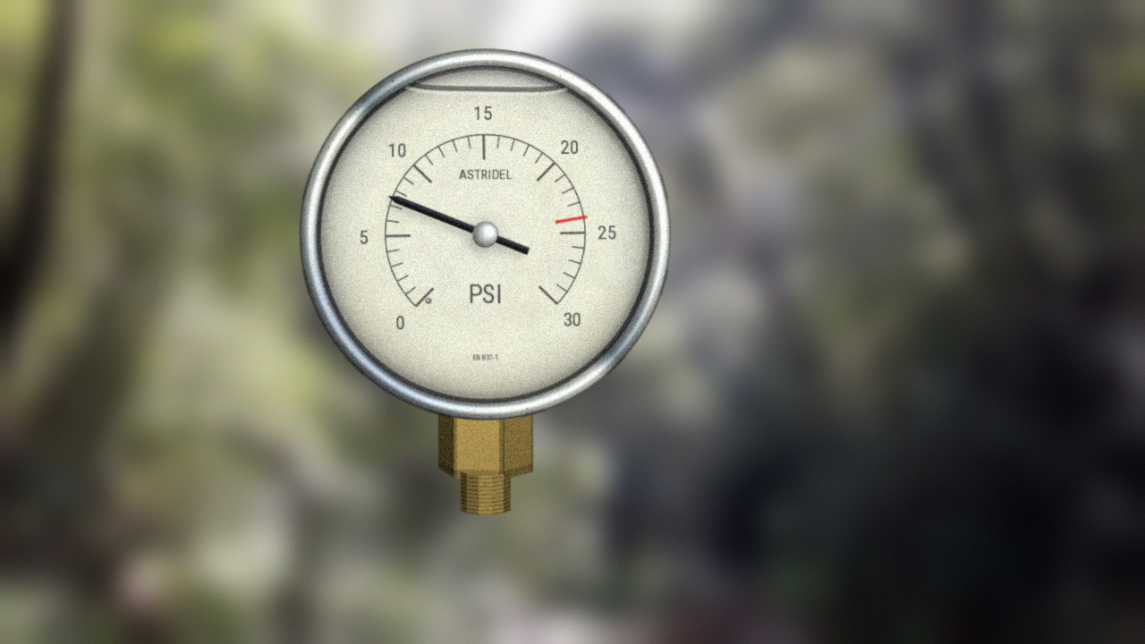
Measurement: 7.5 psi
